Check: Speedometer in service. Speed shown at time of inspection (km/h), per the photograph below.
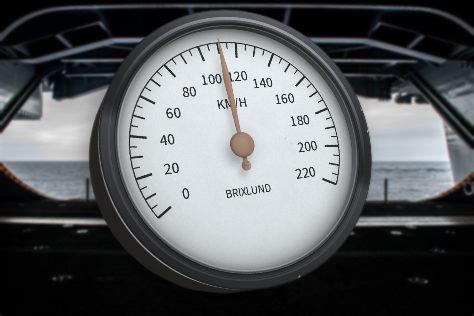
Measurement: 110 km/h
